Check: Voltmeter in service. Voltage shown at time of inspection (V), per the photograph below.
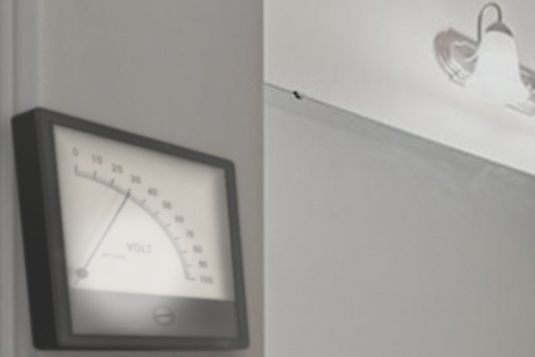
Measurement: 30 V
